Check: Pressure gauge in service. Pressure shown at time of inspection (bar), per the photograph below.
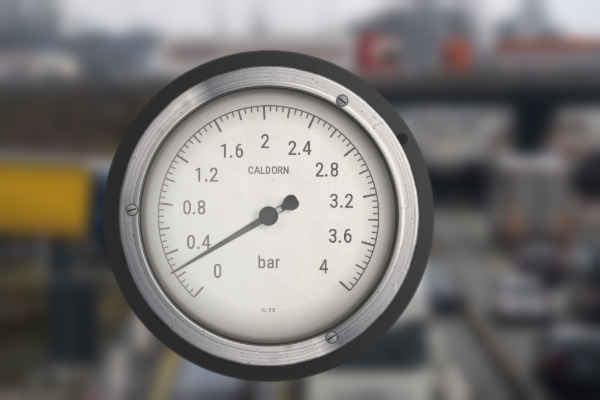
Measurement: 0.25 bar
